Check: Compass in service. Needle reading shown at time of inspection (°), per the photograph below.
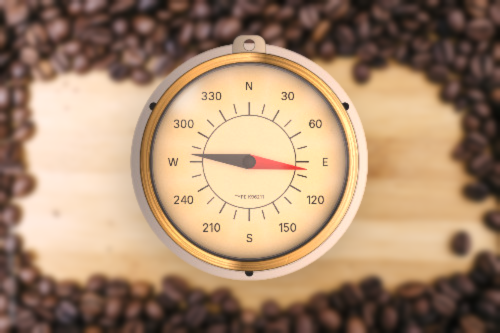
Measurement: 97.5 °
